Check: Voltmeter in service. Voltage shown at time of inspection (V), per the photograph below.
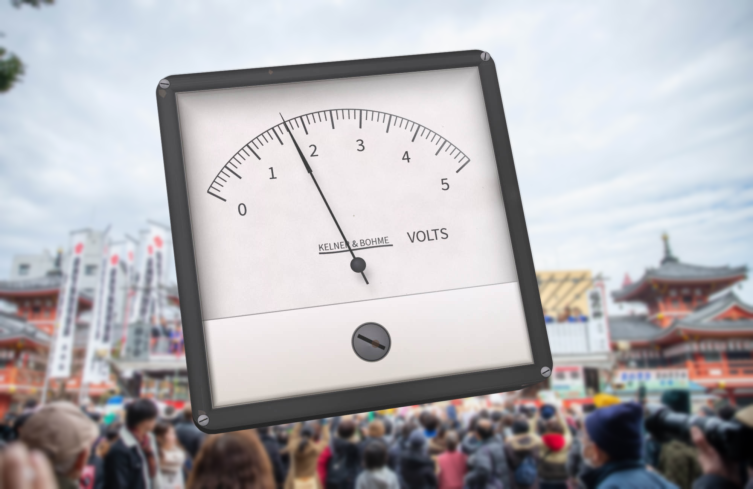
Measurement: 1.7 V
